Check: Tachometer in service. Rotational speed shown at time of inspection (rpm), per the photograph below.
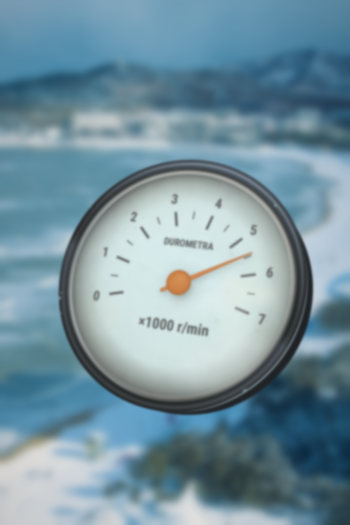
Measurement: 5500 rpm
